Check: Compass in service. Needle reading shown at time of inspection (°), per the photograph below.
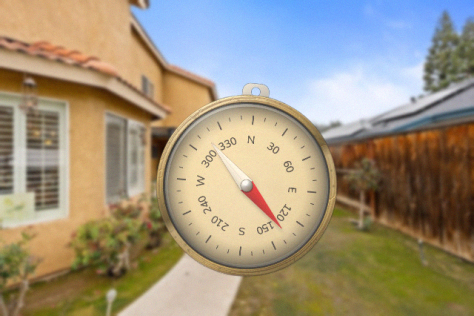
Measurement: 135 °
